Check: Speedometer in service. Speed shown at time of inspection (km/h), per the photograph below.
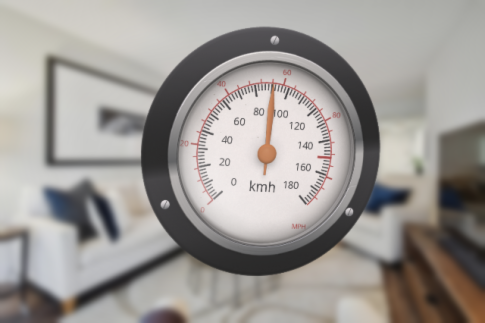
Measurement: 90 km/h
